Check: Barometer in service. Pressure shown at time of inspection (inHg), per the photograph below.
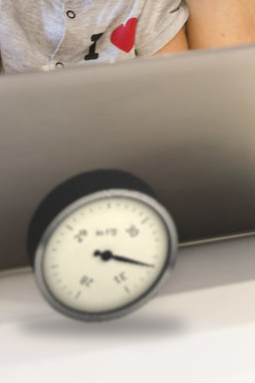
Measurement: 30.6 inHg
